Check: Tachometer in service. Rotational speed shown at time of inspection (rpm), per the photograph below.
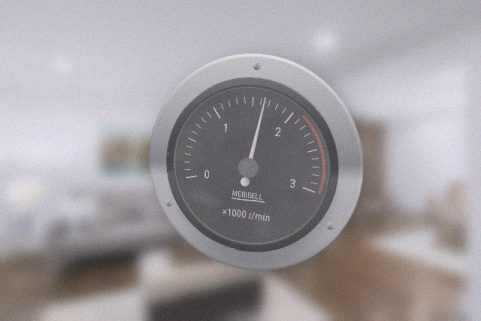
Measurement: 1650 rpm
